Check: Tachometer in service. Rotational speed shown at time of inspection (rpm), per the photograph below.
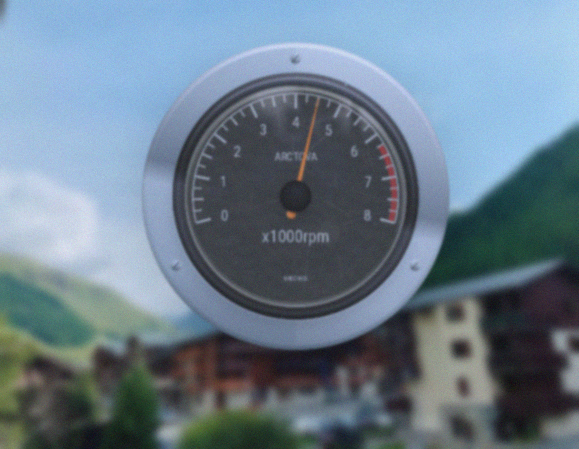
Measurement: 4500 rpm
